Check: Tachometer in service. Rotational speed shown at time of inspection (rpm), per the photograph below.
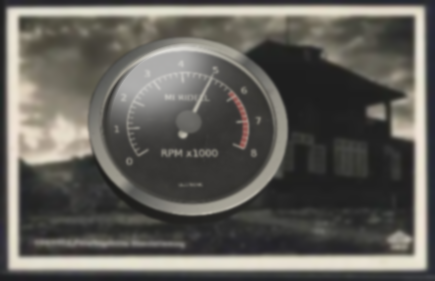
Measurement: 5000 rpm
